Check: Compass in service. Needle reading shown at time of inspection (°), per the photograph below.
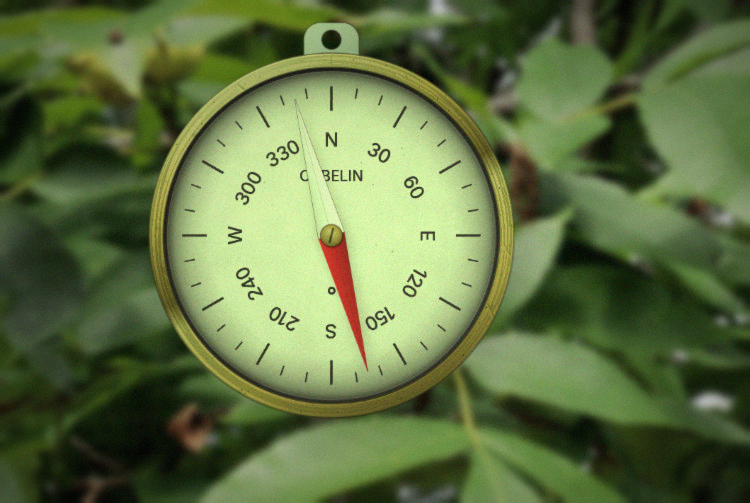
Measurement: 165 °
